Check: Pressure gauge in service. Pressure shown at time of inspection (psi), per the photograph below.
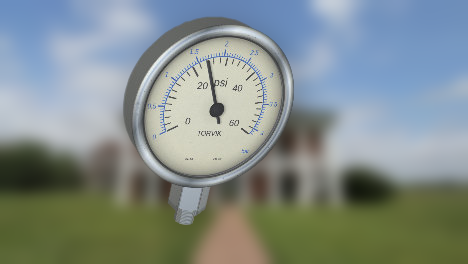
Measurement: 24 psi
